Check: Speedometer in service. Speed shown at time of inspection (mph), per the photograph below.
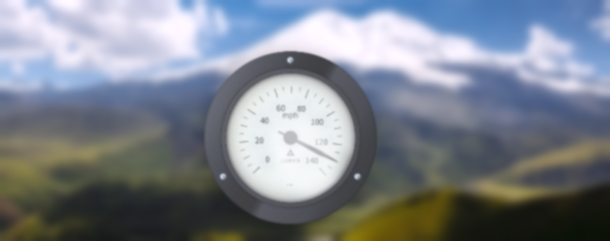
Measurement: 130 mph
